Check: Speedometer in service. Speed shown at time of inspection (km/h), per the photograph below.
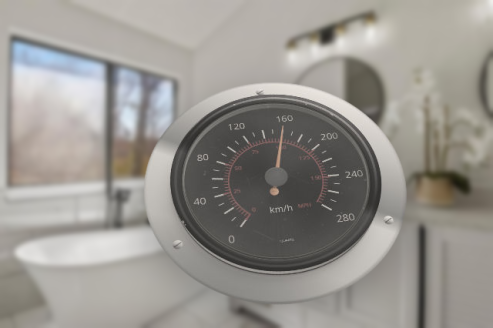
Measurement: 160 km/h
